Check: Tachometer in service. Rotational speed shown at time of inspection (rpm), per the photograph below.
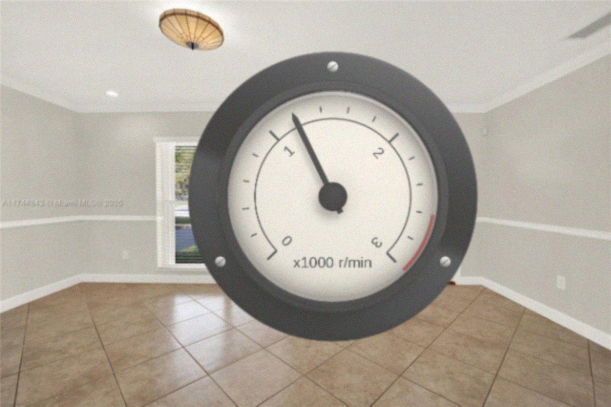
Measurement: 1200 rpm
